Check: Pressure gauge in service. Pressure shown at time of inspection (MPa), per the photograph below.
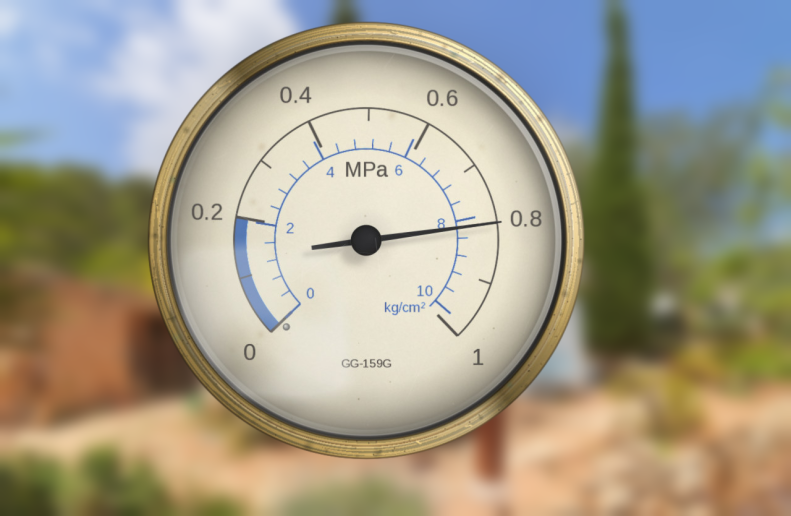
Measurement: 0.8 MPa
